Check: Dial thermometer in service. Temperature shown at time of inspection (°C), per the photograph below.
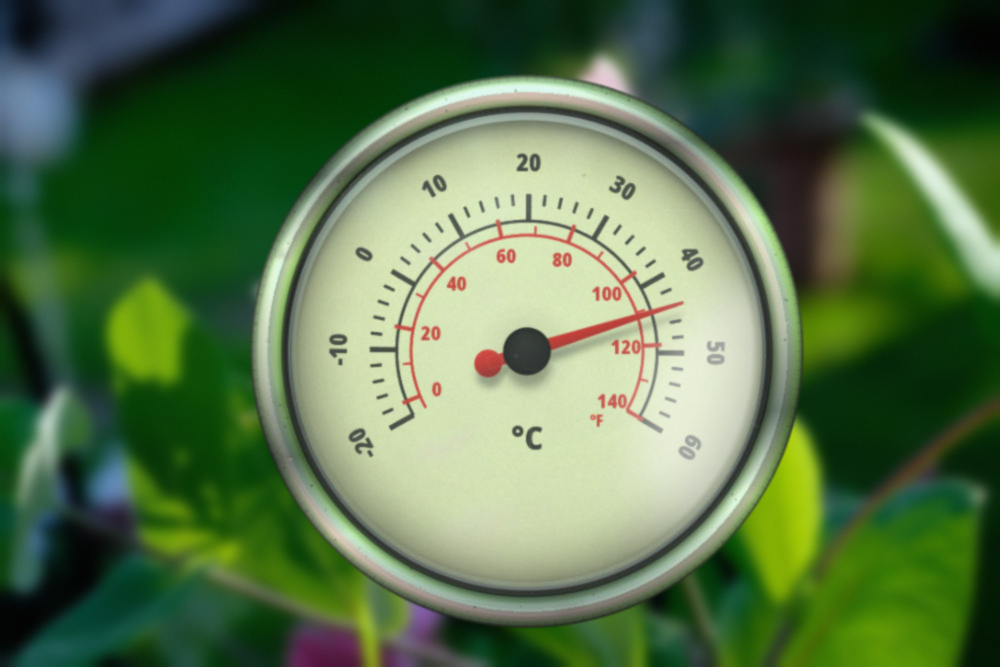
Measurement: 44 °C
